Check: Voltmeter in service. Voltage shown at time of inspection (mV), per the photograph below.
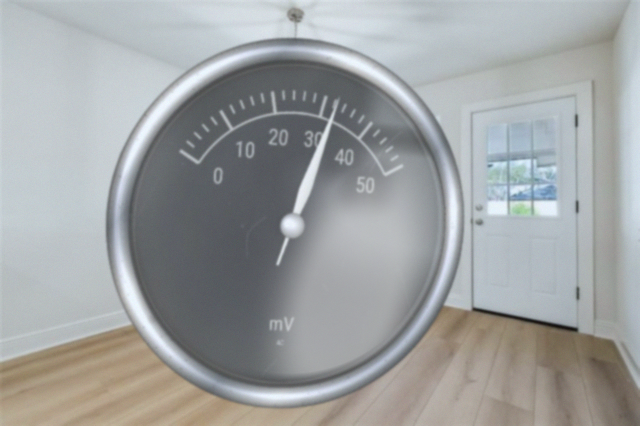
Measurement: 32 mV
